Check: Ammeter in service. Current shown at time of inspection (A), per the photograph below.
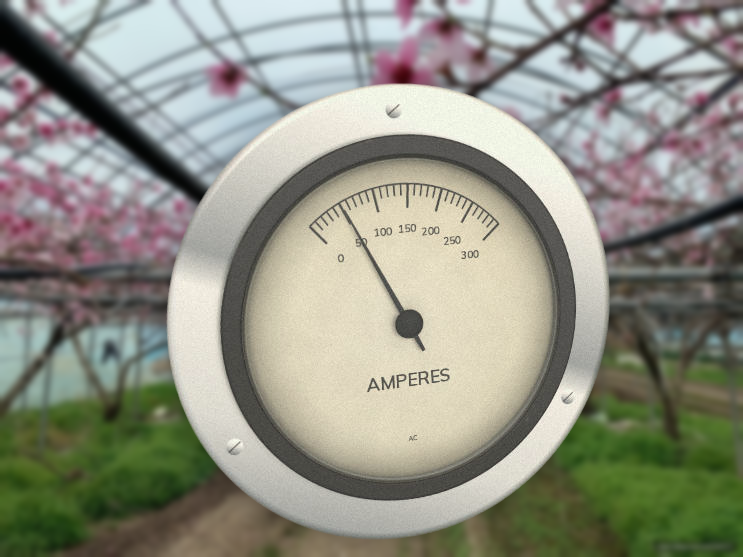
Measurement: 50 A
